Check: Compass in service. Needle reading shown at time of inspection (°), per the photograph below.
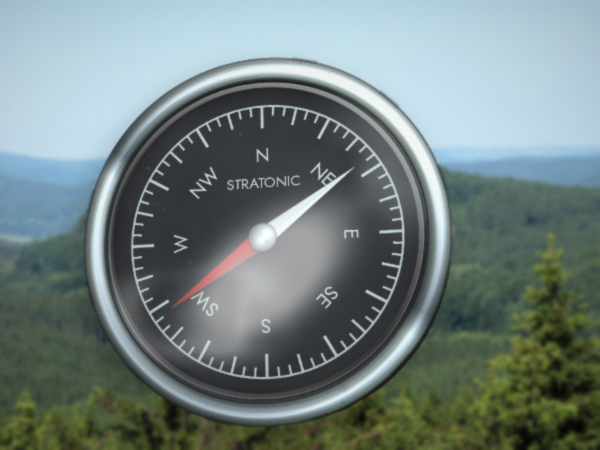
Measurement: 235 °
